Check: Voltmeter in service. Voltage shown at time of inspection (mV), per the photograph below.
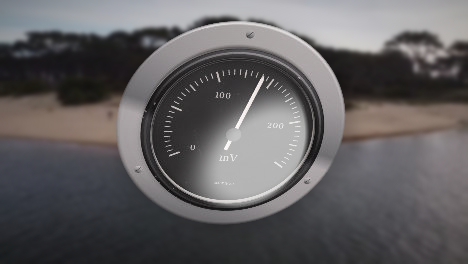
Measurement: 140 mV
